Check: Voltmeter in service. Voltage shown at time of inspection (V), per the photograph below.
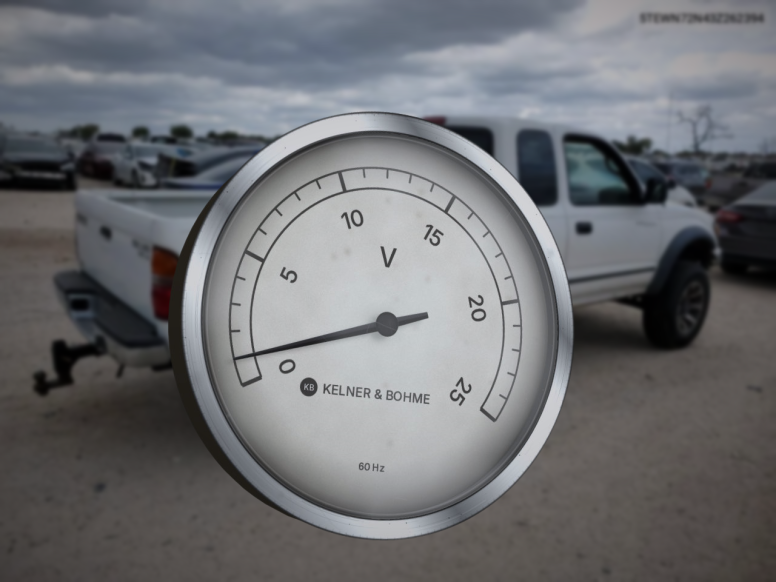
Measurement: 1 V
